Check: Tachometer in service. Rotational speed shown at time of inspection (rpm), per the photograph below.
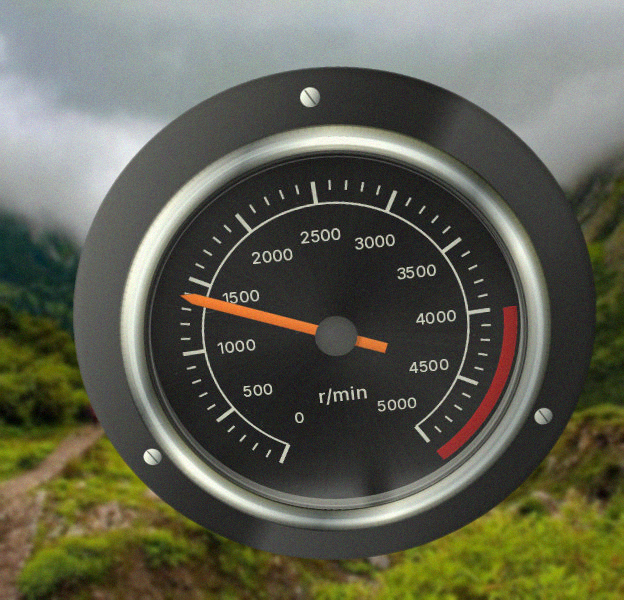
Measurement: 1400 rpm
